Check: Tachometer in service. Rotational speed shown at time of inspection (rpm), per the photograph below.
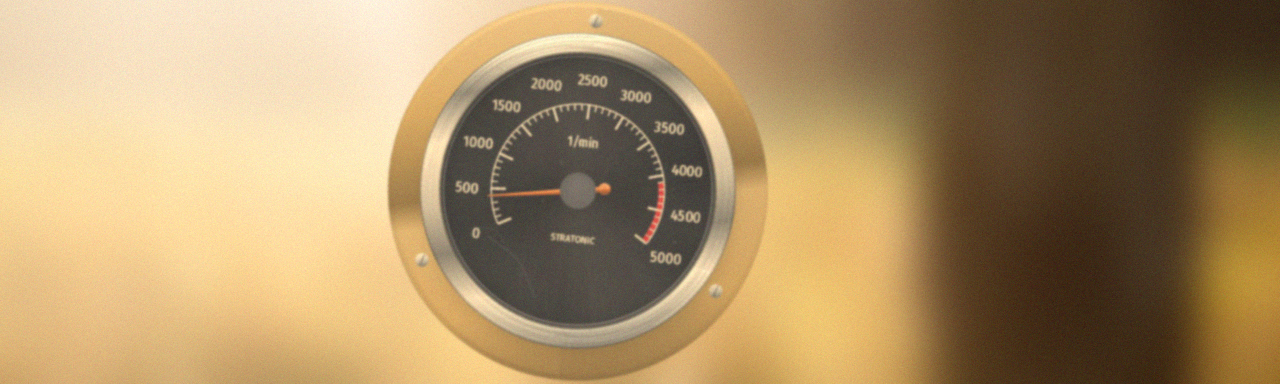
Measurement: 400 rpm
